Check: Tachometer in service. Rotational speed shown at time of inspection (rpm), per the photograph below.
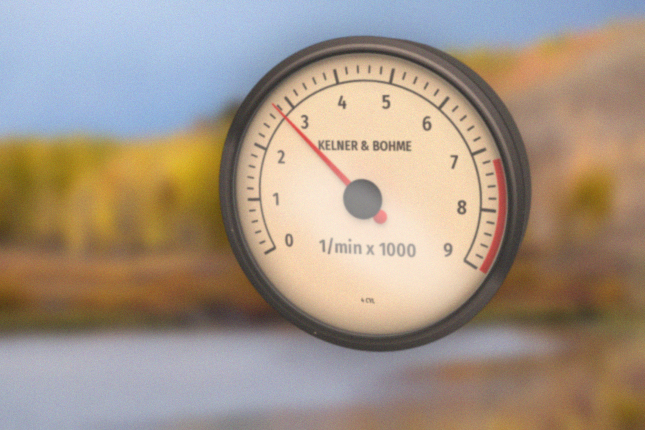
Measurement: 2800 rpm
